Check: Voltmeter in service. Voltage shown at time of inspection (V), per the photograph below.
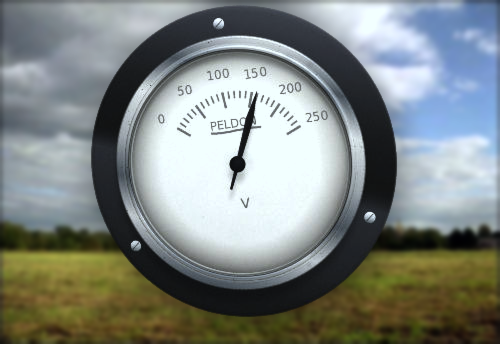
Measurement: 160 V
